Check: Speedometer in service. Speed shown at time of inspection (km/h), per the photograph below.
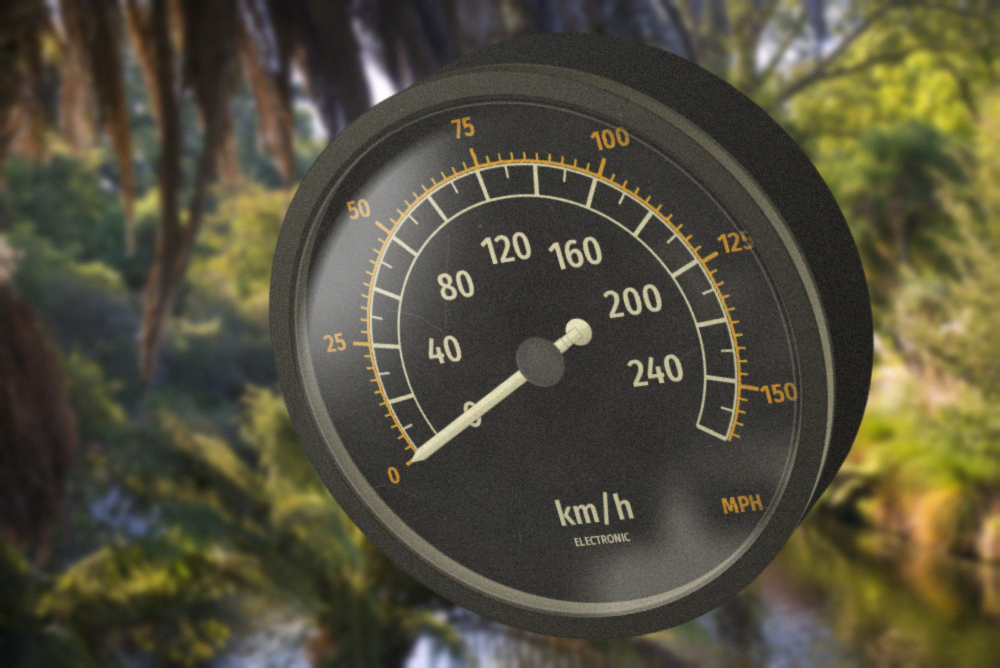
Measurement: 0 km/h
